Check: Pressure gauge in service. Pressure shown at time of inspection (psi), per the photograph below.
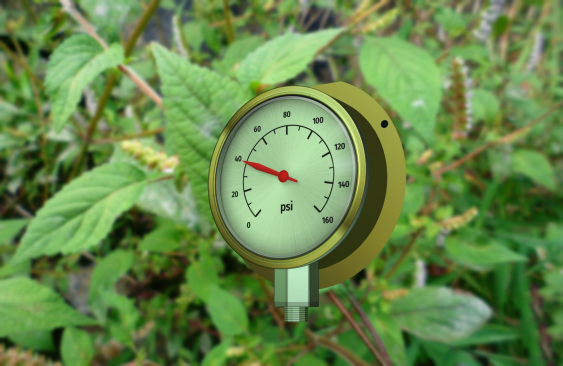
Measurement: 40 psi
